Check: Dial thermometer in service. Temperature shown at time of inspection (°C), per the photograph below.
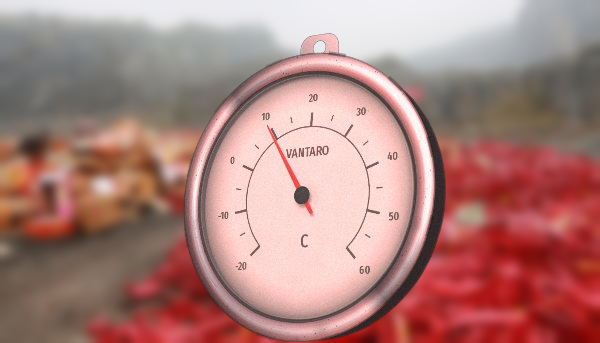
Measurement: 10 °C
